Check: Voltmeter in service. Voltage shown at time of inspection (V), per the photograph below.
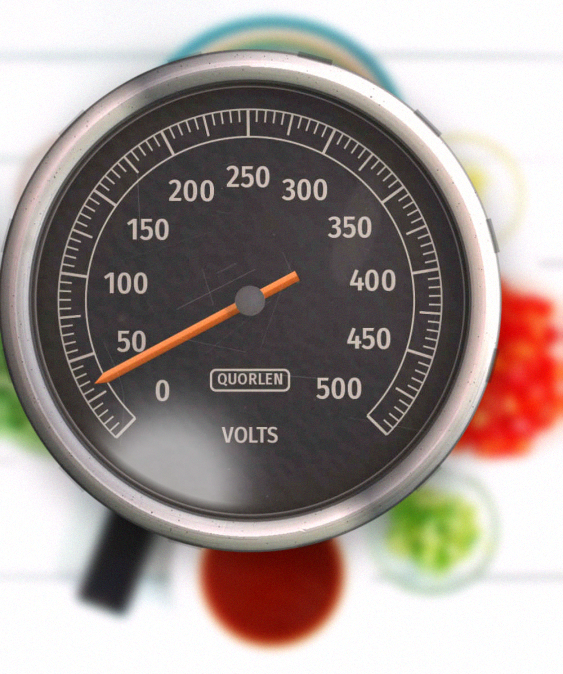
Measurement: 32.5 V
